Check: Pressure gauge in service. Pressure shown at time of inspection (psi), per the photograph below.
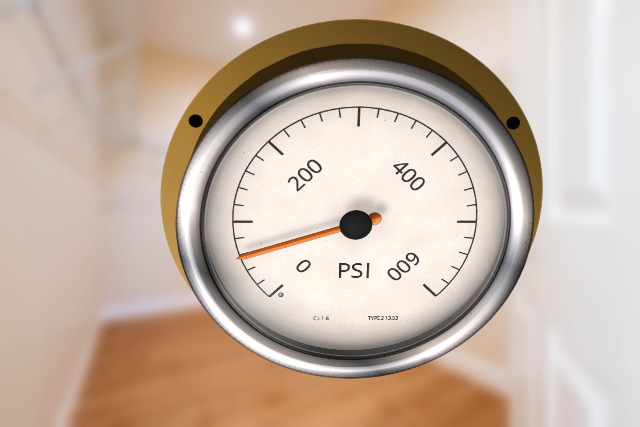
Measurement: 60 psi
